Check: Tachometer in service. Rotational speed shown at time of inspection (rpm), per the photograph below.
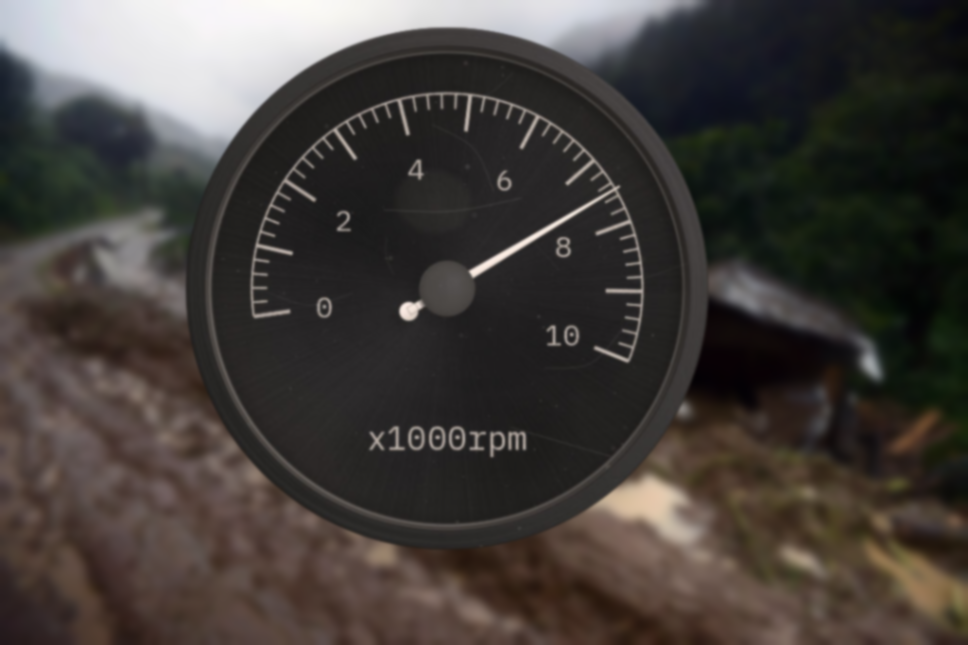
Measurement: 7500 rpm
